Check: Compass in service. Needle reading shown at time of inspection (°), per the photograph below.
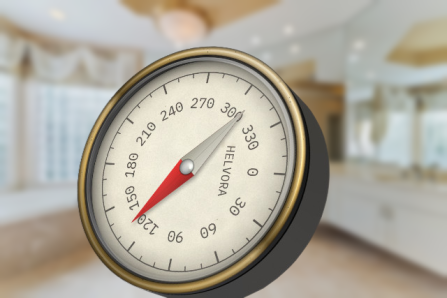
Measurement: 130 °
